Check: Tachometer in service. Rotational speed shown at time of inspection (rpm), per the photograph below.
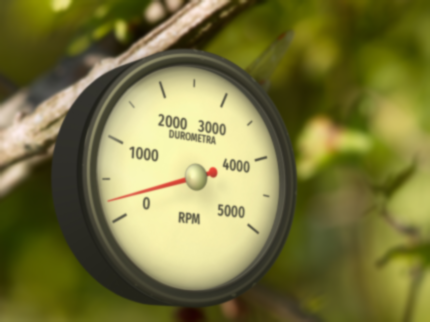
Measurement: 250 rpm
